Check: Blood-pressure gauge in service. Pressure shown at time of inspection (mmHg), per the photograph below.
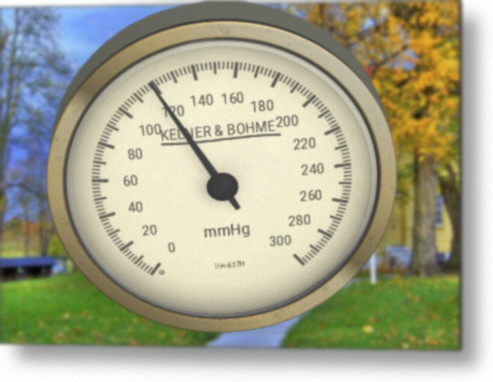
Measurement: 120 mmHg
